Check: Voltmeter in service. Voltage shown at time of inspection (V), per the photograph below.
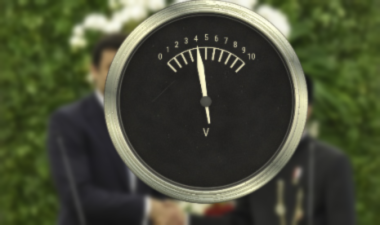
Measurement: 4 V
